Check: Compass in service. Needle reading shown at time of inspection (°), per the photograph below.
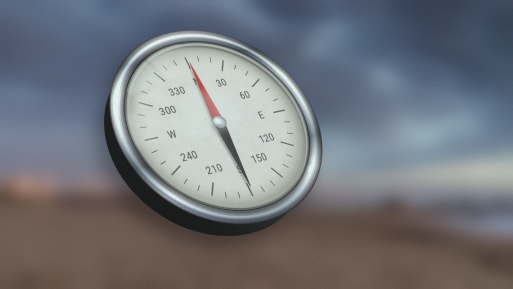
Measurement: 0 °
